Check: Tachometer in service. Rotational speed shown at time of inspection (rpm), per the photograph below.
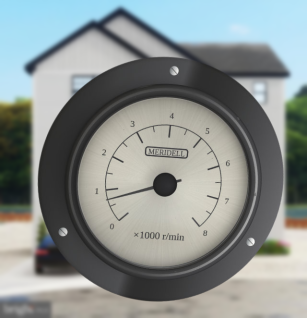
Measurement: 750 rpm
